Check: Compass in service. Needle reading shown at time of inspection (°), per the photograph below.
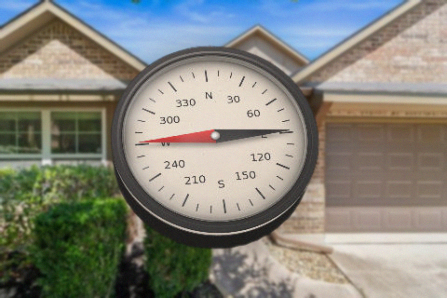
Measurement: 270 °
